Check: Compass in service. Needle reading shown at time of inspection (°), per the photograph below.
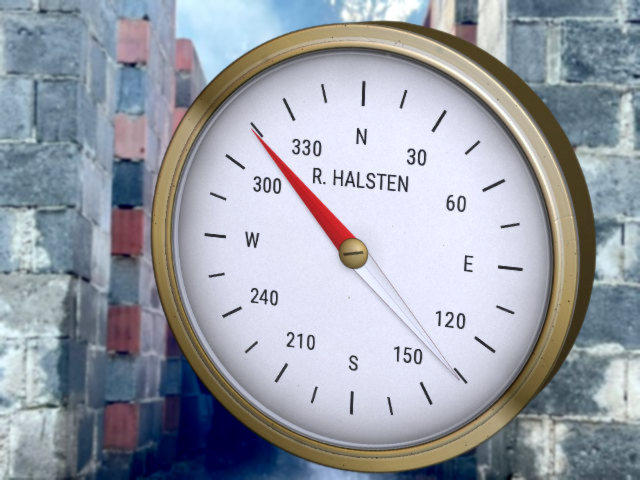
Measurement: 315 °
